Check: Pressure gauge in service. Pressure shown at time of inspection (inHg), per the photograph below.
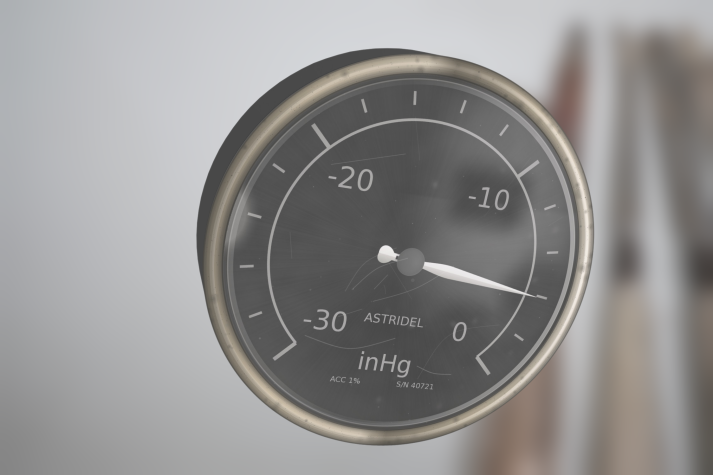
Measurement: -4 inHg
